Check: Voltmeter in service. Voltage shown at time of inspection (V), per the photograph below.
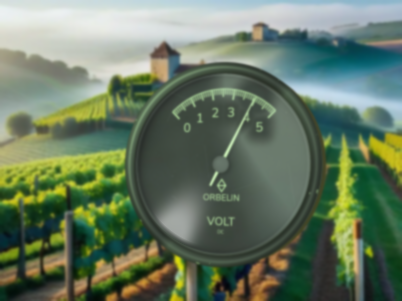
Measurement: 4 V
